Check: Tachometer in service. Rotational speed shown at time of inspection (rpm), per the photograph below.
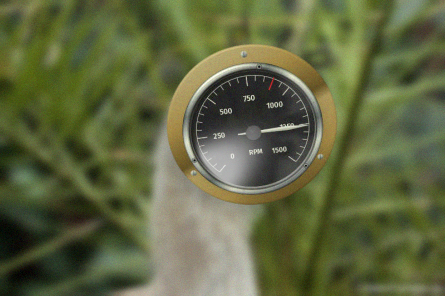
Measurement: 1250 rpm
